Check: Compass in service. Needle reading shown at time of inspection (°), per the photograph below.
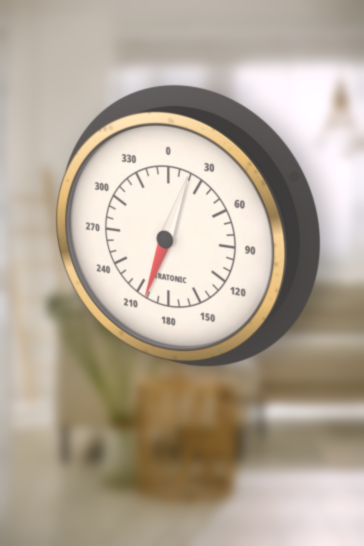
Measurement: 200 °
